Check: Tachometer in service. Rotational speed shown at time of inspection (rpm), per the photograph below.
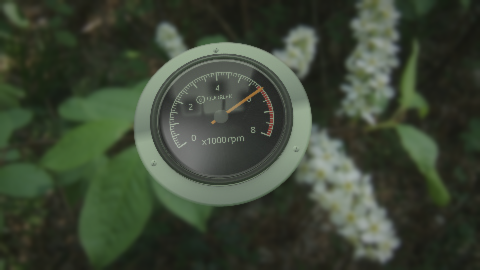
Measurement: 6000 rpm
